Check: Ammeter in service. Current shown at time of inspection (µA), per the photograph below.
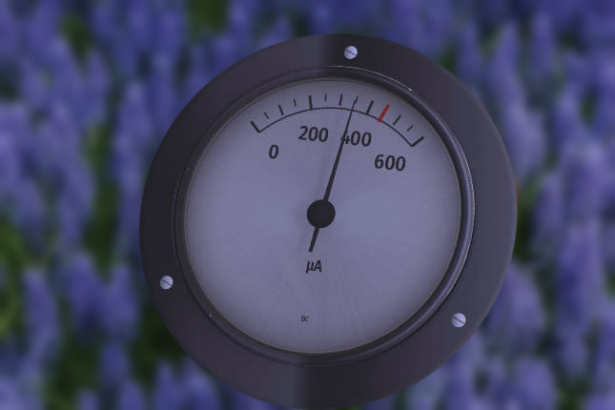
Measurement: 350 µA
